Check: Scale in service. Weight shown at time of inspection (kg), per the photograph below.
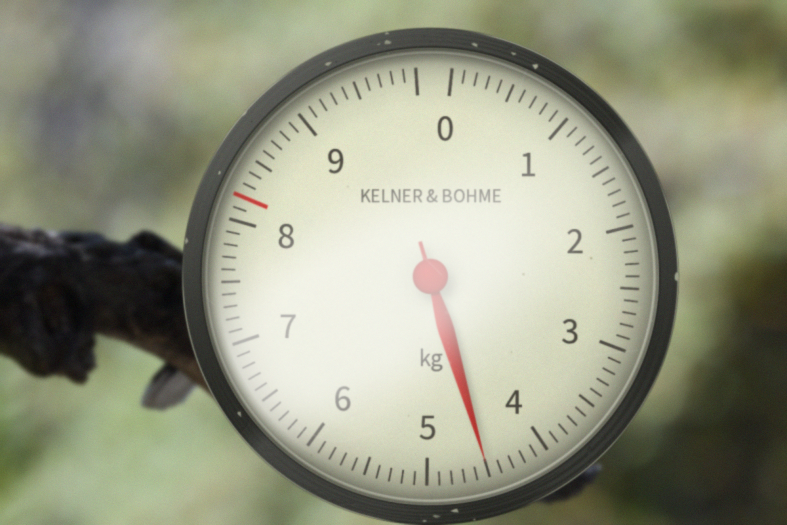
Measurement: 4.5 kg
